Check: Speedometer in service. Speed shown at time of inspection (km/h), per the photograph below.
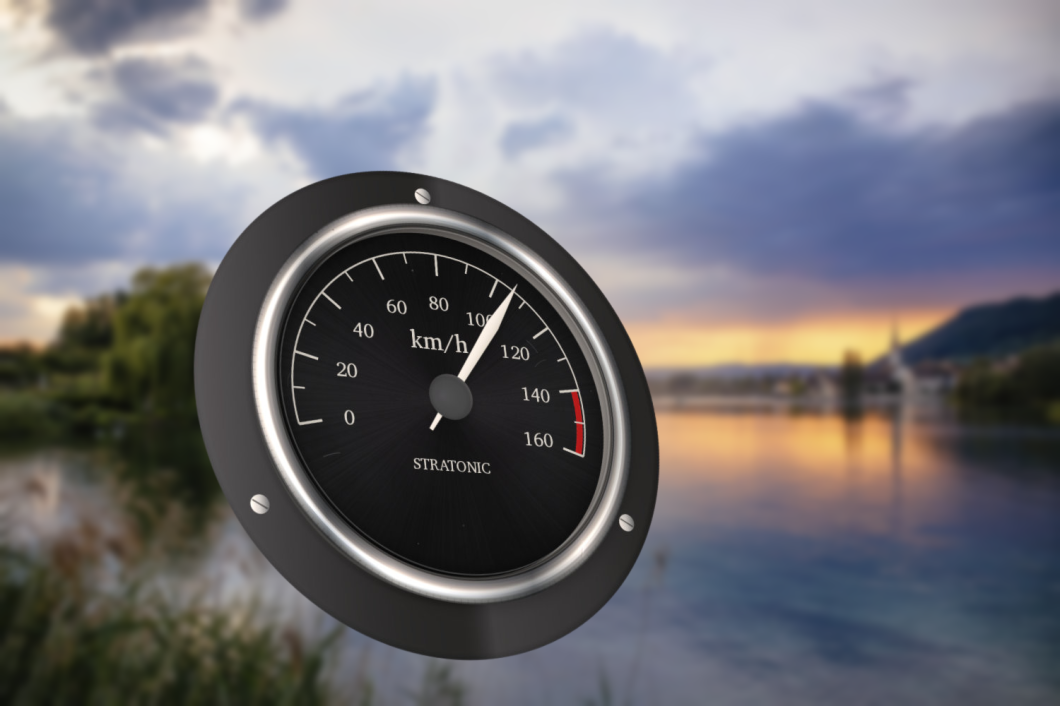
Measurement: 105 km/h
